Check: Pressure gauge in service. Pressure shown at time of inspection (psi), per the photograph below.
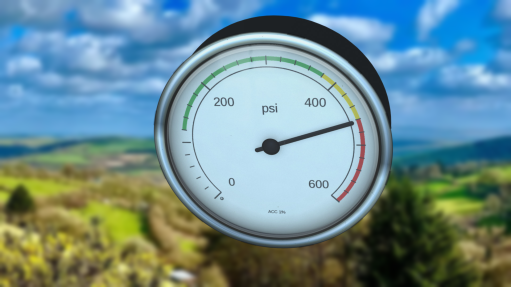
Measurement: 460 psi
